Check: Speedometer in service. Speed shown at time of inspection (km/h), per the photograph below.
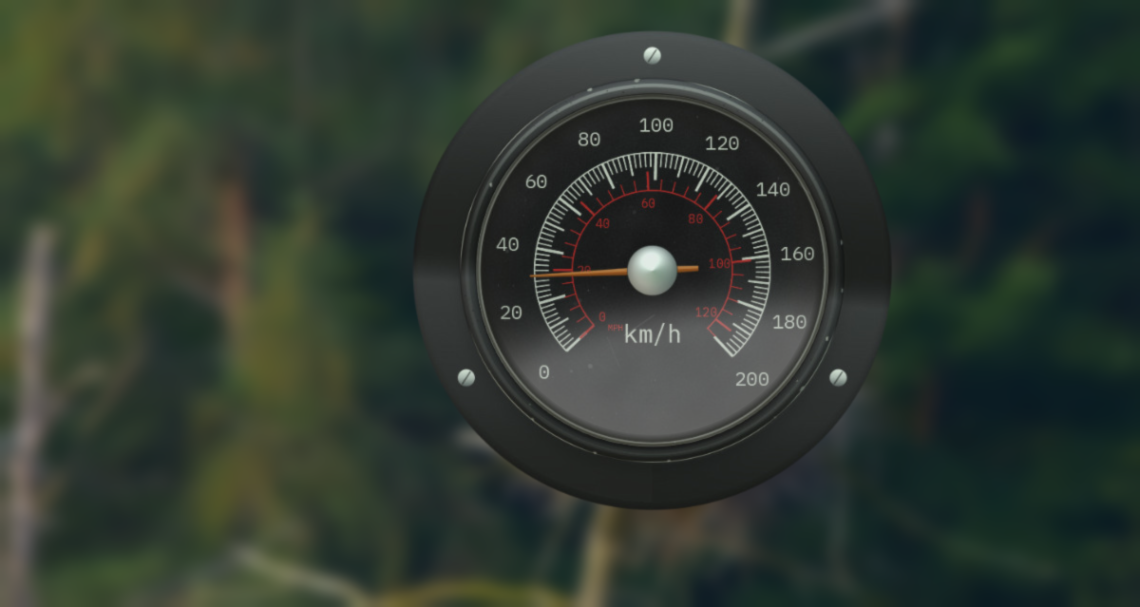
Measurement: 30 km/h
